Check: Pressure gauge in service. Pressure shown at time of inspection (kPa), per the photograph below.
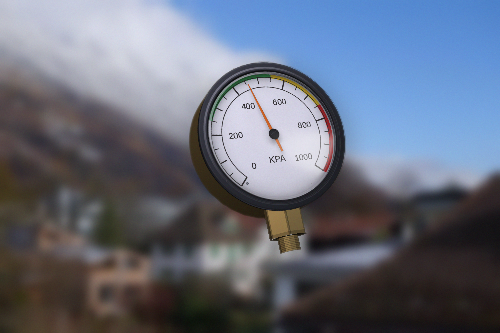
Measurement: 450 kPa
